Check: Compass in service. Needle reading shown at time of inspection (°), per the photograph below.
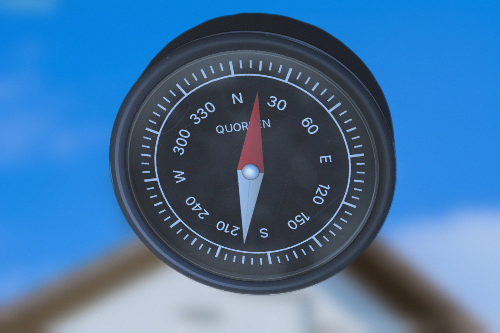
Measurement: 15 °
